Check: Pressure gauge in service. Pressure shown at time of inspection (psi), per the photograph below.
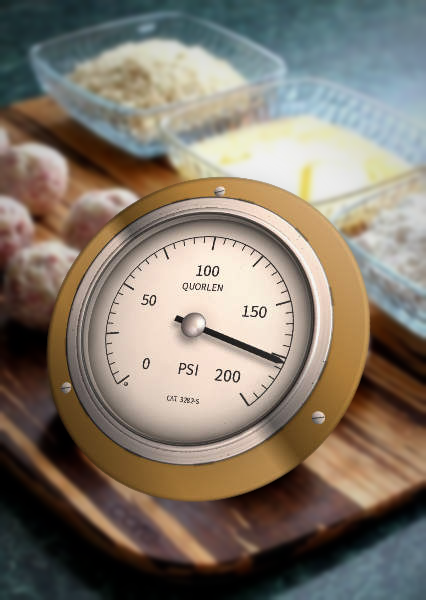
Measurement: 177.5 psi
